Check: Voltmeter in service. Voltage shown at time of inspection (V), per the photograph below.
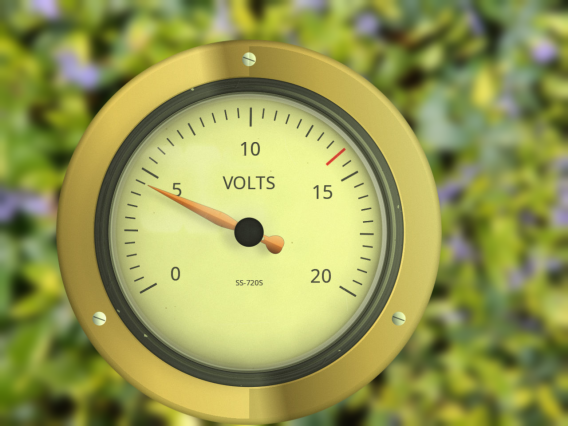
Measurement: 4.5 V
